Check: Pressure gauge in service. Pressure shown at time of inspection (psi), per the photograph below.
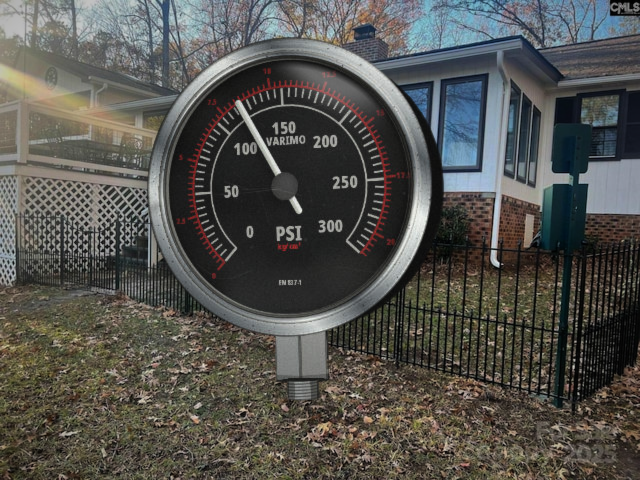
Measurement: 120 psi
